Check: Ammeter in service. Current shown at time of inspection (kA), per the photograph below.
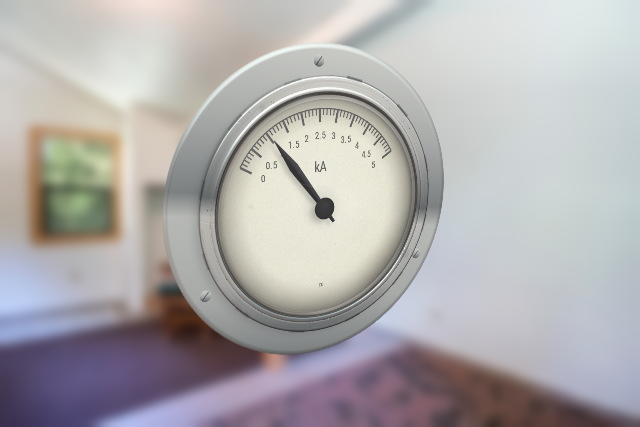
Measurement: 1 kA
